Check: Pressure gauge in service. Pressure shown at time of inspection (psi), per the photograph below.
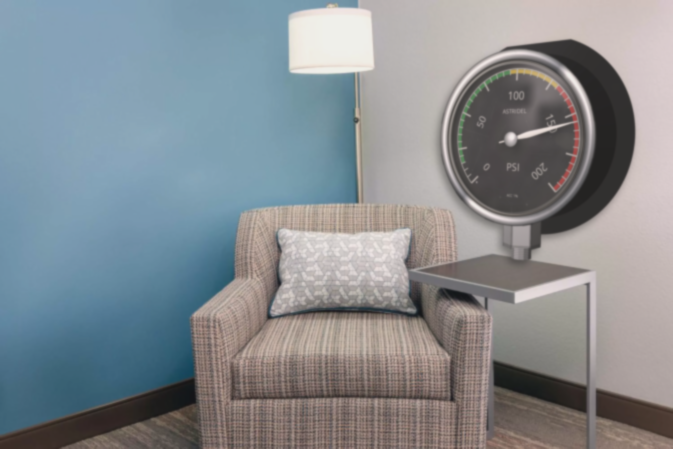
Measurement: 155 psi
